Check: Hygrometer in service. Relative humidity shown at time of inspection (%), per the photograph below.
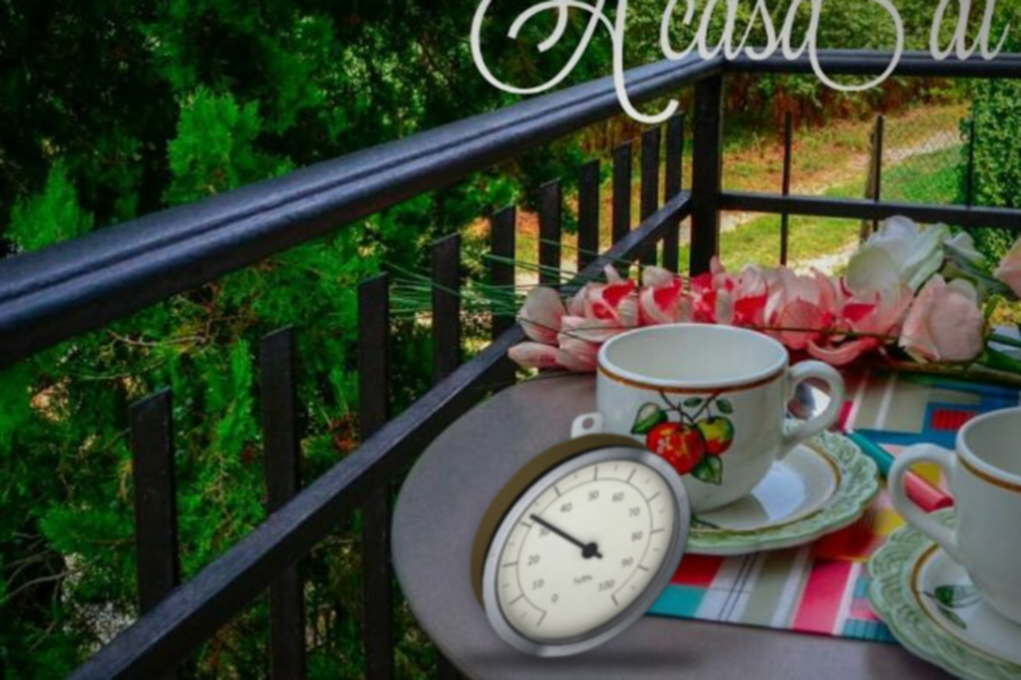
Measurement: 32.5 %
